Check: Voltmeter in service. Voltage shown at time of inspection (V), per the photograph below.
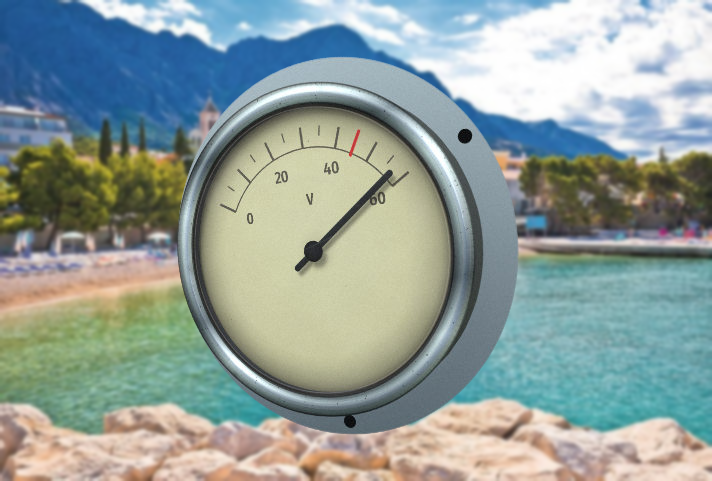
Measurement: 57.5 V
